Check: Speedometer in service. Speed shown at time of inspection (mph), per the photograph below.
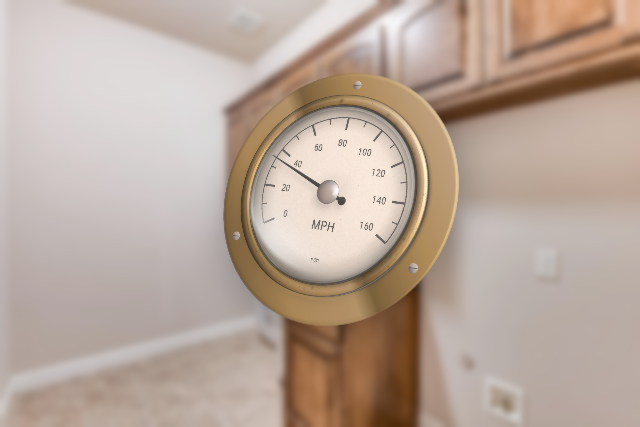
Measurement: 35 mph
